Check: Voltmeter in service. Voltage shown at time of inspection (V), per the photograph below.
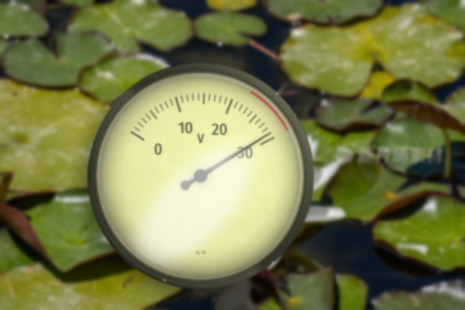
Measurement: 29 V
